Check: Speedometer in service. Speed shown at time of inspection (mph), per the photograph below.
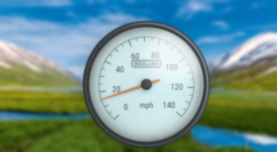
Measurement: 15 mph
